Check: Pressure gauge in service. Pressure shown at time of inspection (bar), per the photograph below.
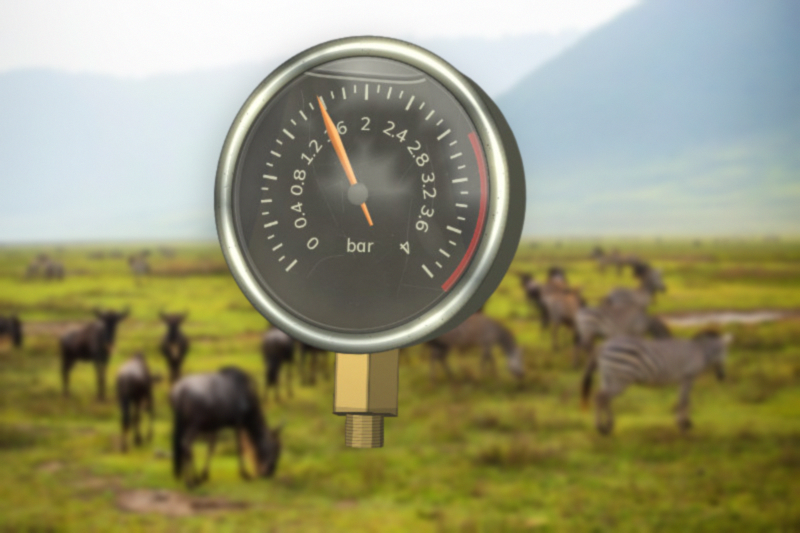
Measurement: 1.6 bar
